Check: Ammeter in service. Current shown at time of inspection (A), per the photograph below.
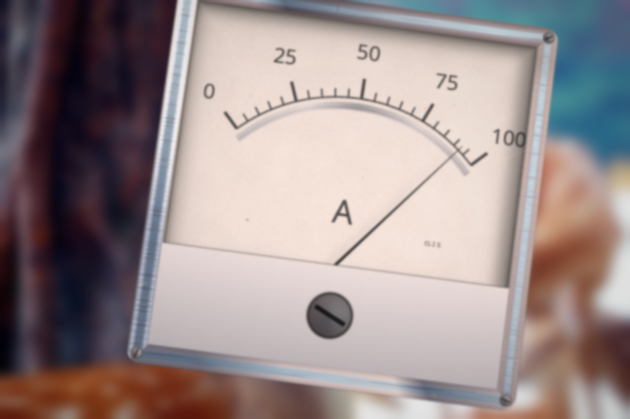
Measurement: 92.5 A
